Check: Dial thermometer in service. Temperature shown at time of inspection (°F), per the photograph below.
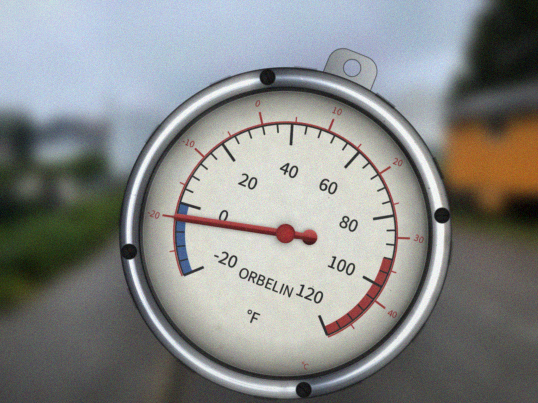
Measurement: -4 °F
